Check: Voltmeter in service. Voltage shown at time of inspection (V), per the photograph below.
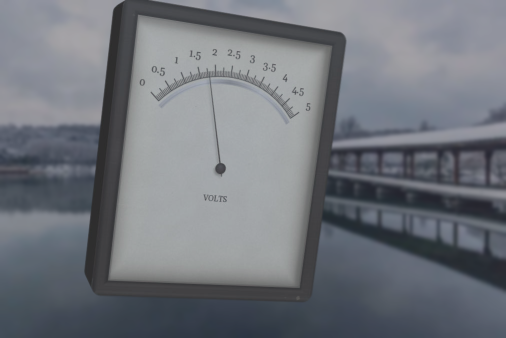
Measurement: 1.75 V
